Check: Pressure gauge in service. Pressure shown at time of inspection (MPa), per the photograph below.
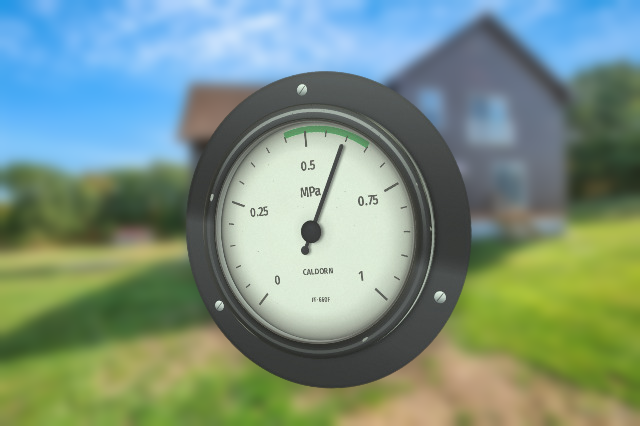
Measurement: 0.6 MPa
